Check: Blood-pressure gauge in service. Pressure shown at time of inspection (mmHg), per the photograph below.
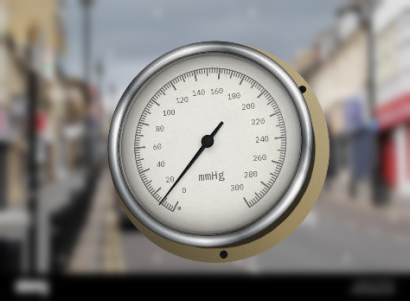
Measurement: 10 mmHg
